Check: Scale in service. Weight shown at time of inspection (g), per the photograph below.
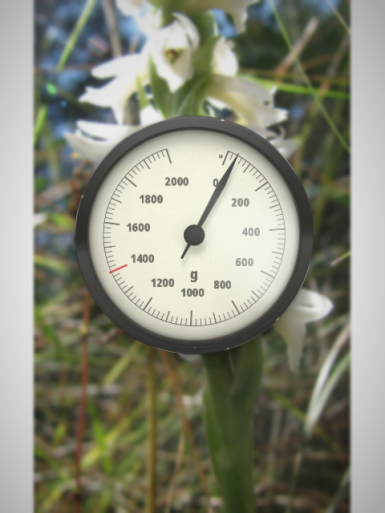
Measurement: 40 g
